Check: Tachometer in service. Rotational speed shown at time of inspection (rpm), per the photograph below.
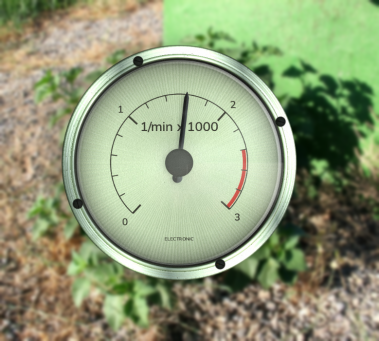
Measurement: 1600 rpm
